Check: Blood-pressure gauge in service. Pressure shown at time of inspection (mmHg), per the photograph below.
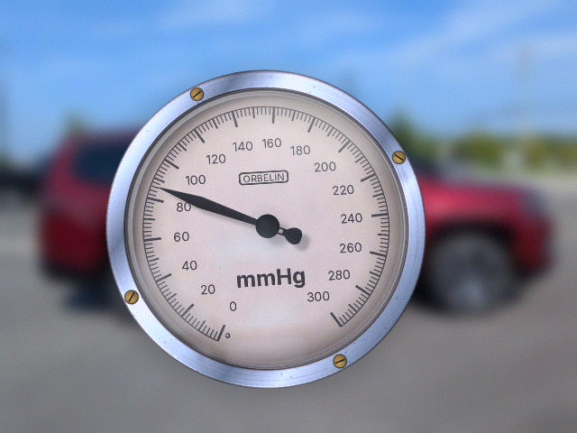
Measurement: 86 mmHg
